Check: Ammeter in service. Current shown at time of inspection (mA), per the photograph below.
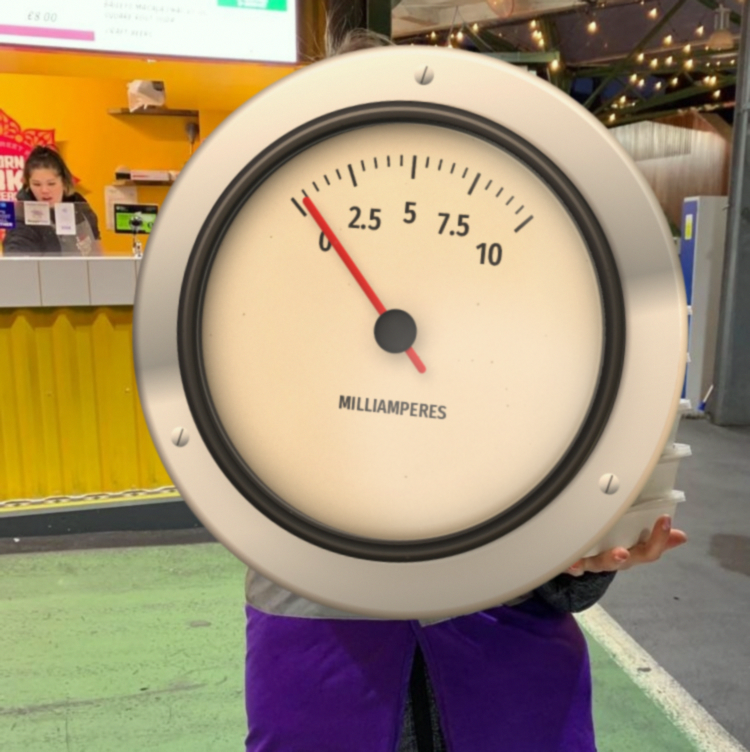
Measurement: 0.5 mA
